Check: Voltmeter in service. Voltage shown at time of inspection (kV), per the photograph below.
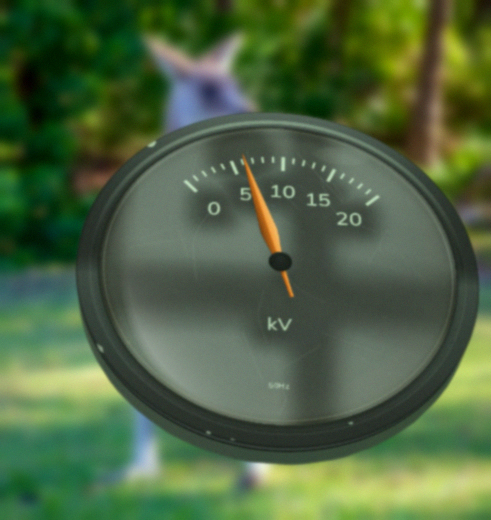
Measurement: 6 kV
